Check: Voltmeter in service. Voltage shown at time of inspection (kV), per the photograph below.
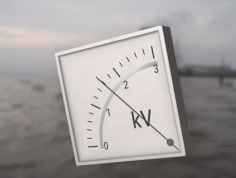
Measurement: 1.6 kV
